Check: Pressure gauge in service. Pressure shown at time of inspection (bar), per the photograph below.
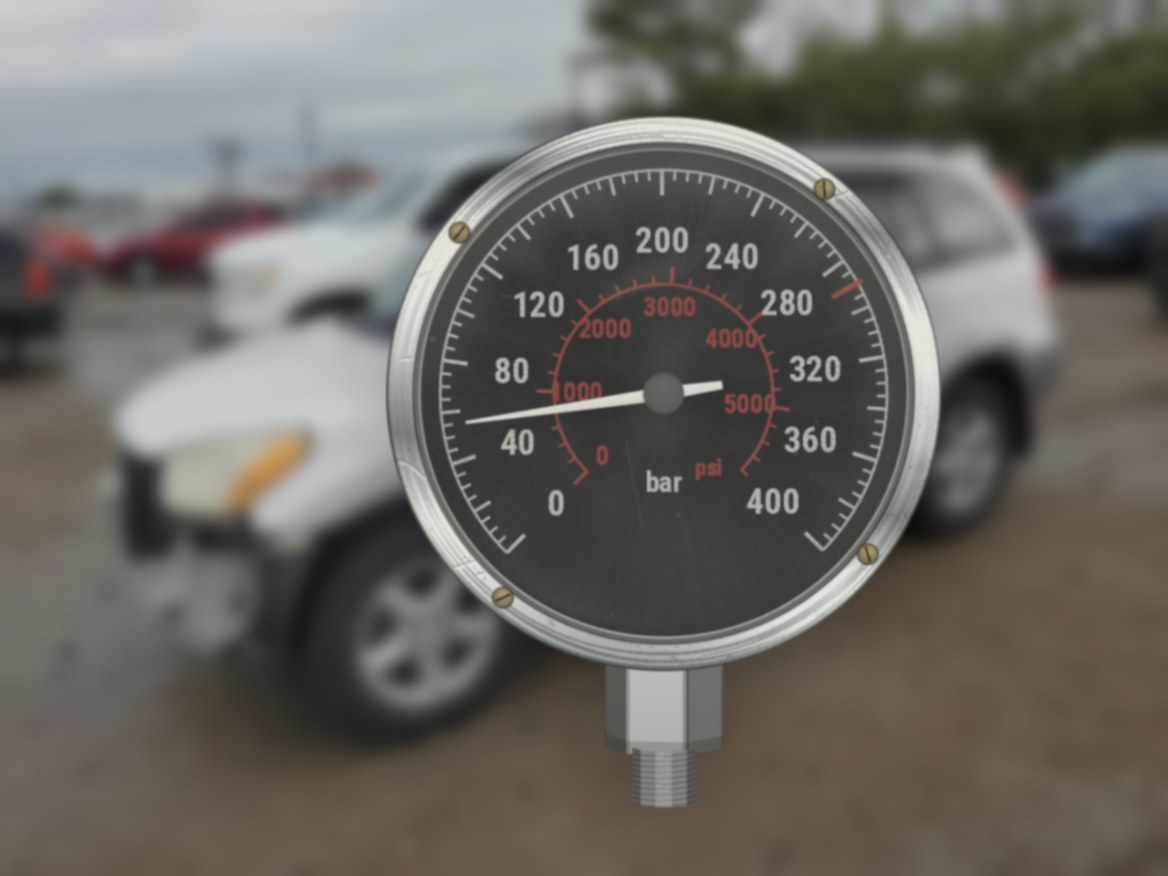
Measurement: 55 bar
